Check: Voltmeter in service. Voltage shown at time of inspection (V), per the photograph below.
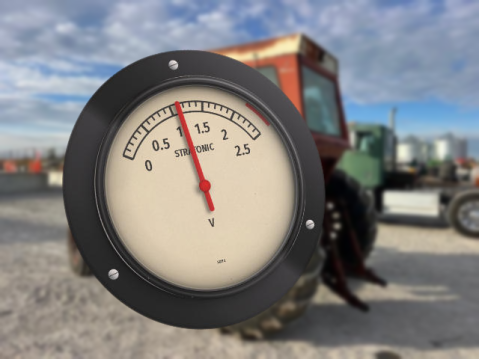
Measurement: 1.1 V
